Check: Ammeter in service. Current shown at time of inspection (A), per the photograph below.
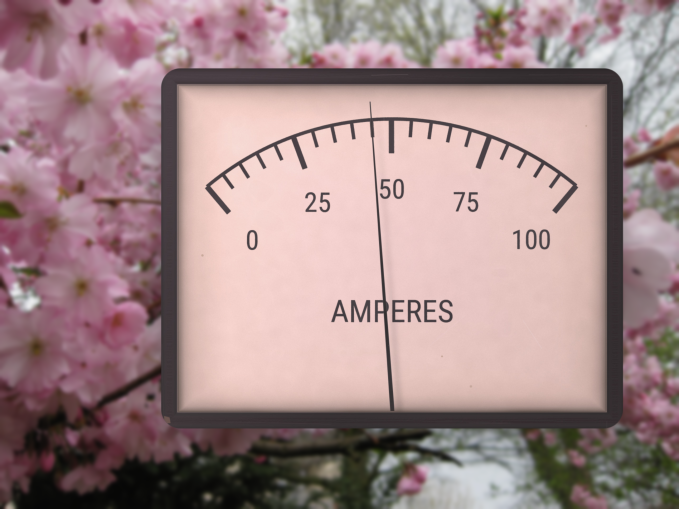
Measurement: 45 A
